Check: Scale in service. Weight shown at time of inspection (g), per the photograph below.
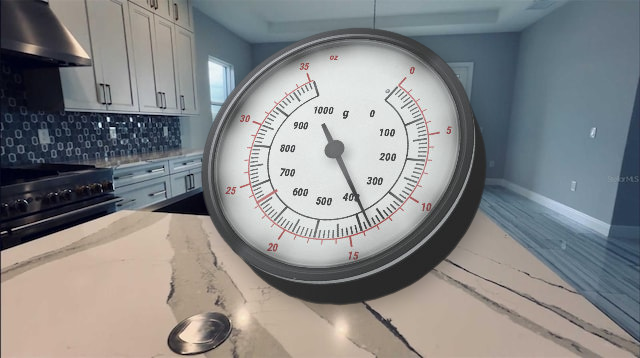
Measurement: 380 g
